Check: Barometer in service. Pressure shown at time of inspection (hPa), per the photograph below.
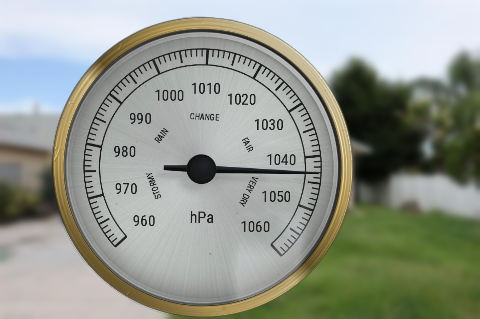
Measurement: 1043 hPa
